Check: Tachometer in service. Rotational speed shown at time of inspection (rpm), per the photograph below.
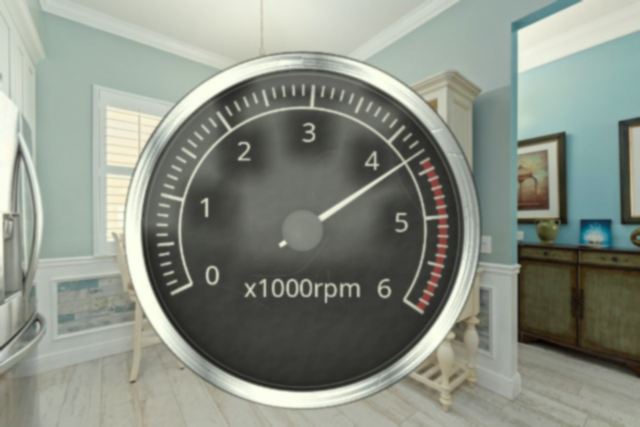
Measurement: 4300 rpm
